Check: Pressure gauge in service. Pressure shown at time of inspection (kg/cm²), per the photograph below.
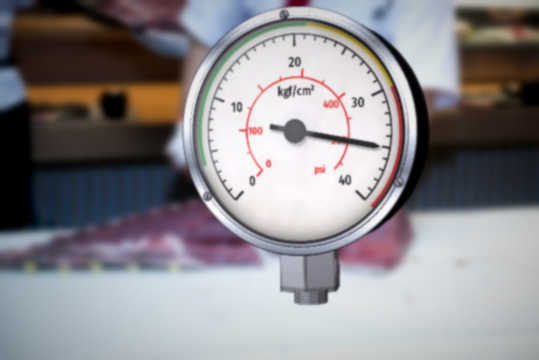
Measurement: 35 kg/cm²
